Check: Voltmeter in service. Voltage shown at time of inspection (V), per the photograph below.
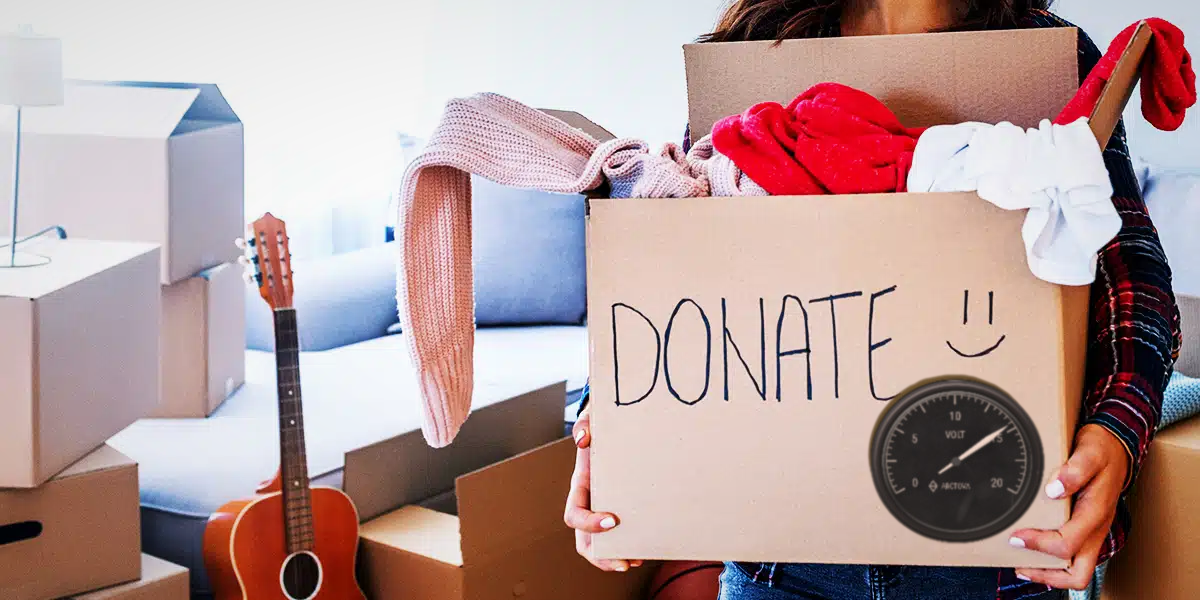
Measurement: 14.5 V
